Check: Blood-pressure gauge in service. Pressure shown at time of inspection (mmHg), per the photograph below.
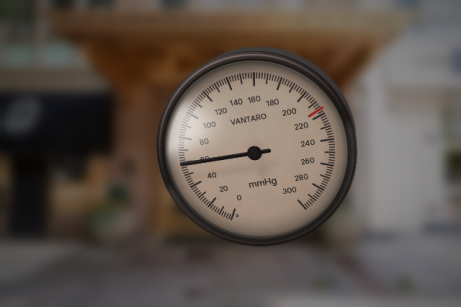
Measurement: 60 mmHg
